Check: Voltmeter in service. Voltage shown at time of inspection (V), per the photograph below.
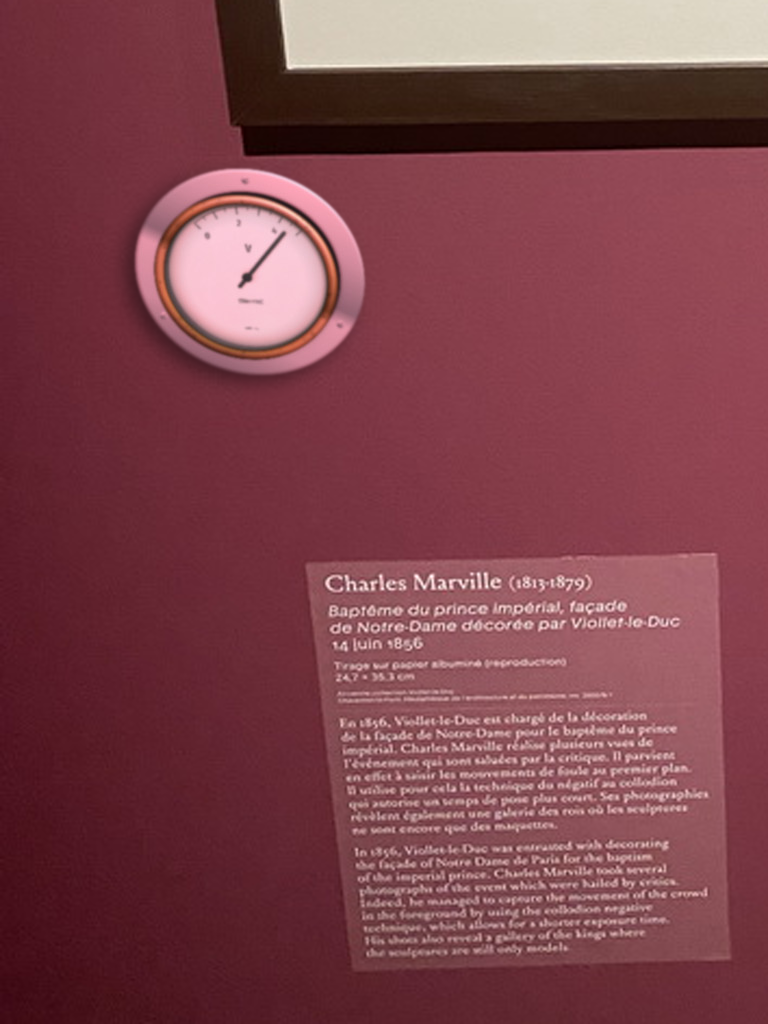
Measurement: 4.5 V
